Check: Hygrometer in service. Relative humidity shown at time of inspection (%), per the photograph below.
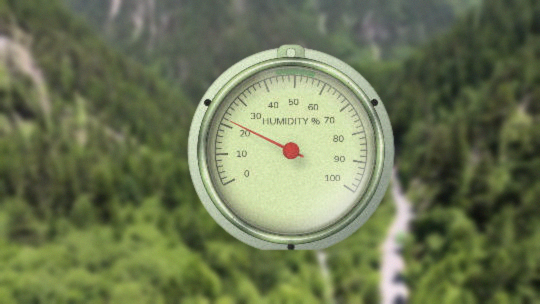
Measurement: 22 %
